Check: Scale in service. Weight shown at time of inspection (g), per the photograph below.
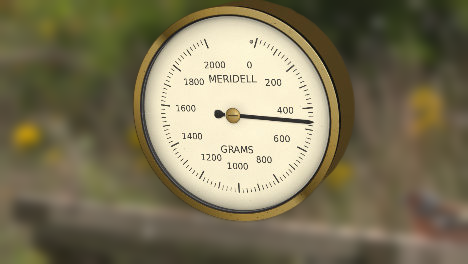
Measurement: 460 g
